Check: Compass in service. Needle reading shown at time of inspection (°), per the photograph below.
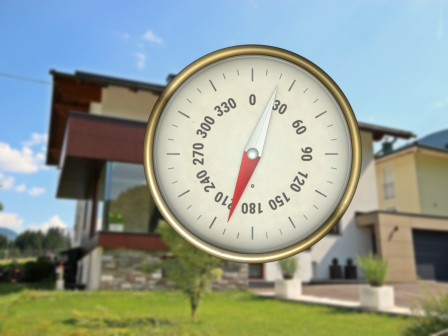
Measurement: 200 °
